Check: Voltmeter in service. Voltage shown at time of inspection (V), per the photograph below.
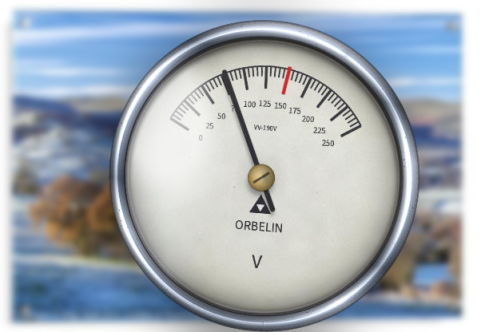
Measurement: 80 V
